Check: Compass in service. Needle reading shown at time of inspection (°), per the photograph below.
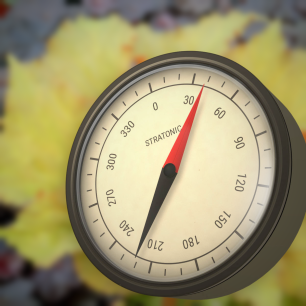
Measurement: 40 °
